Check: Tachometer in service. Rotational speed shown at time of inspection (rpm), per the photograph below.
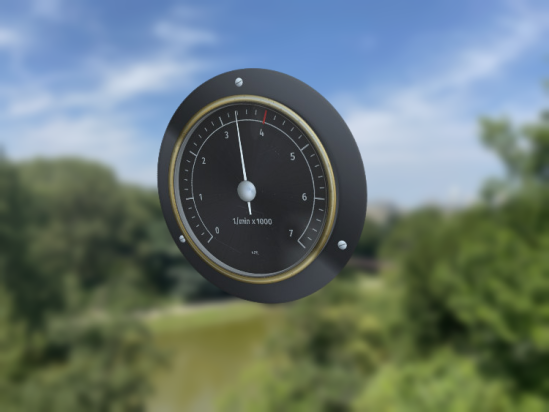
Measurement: 3400 rpm
